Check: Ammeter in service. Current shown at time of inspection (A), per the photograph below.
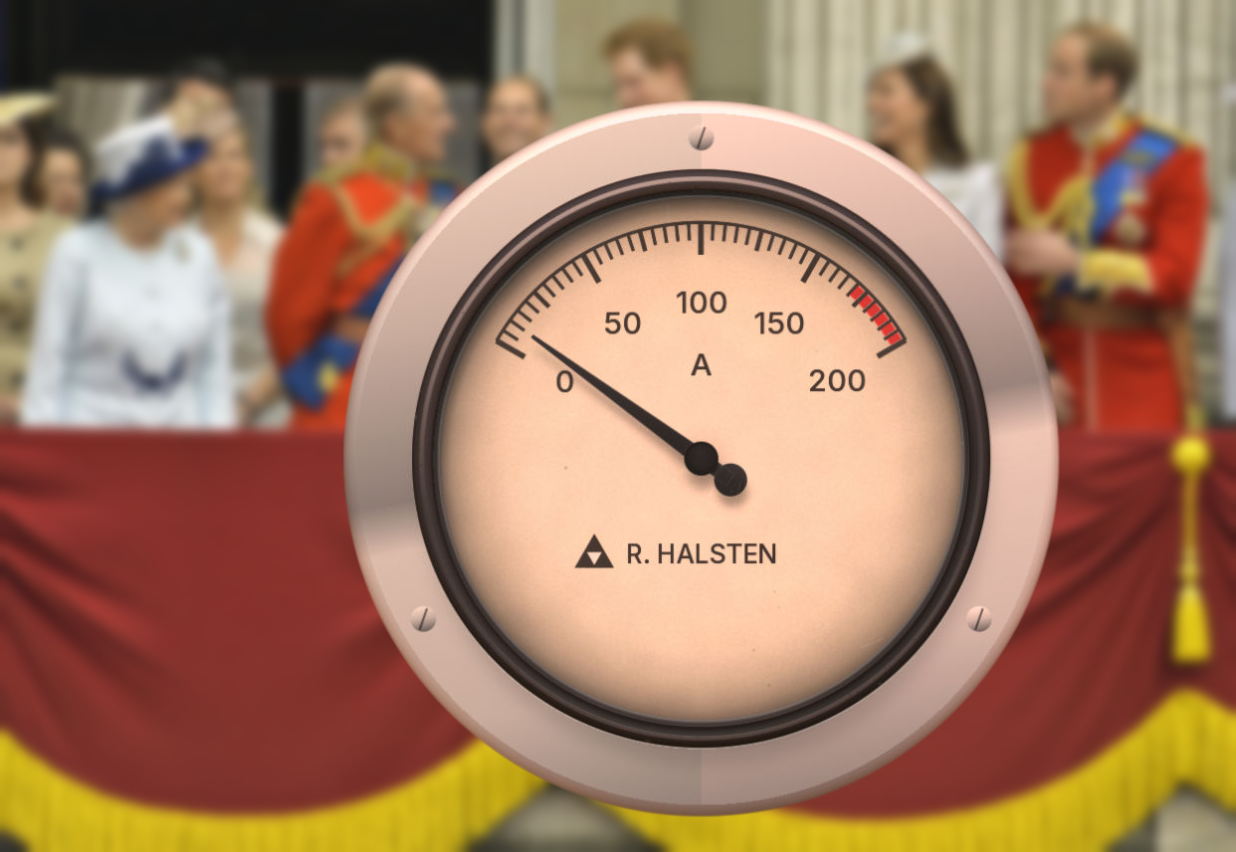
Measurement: 10 A
